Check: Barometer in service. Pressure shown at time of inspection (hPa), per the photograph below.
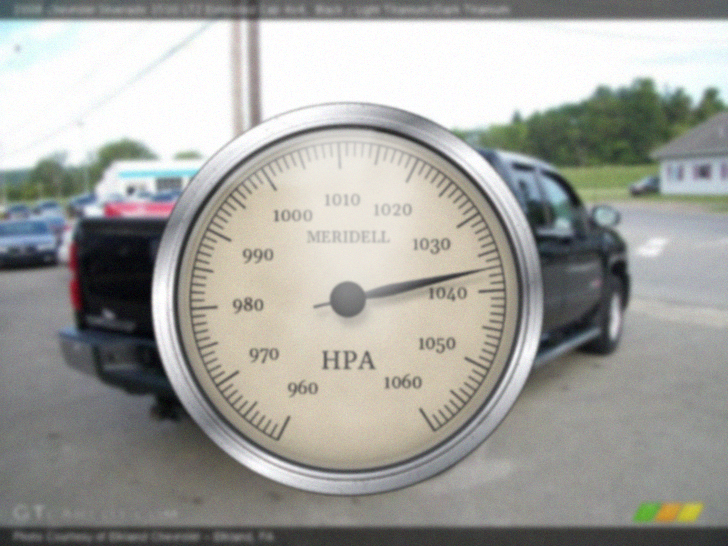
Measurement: 1037 hPa
